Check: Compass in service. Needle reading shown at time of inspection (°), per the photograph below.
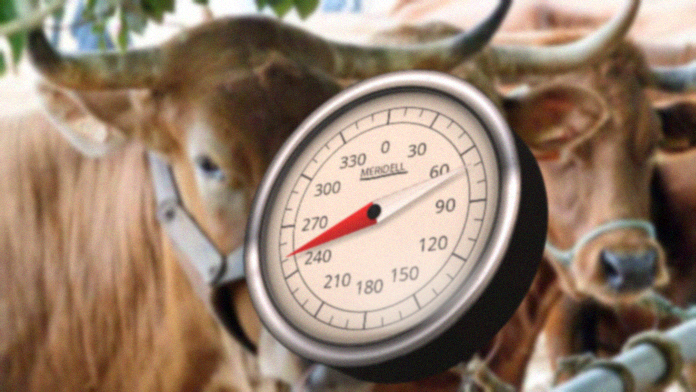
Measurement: 250 °
